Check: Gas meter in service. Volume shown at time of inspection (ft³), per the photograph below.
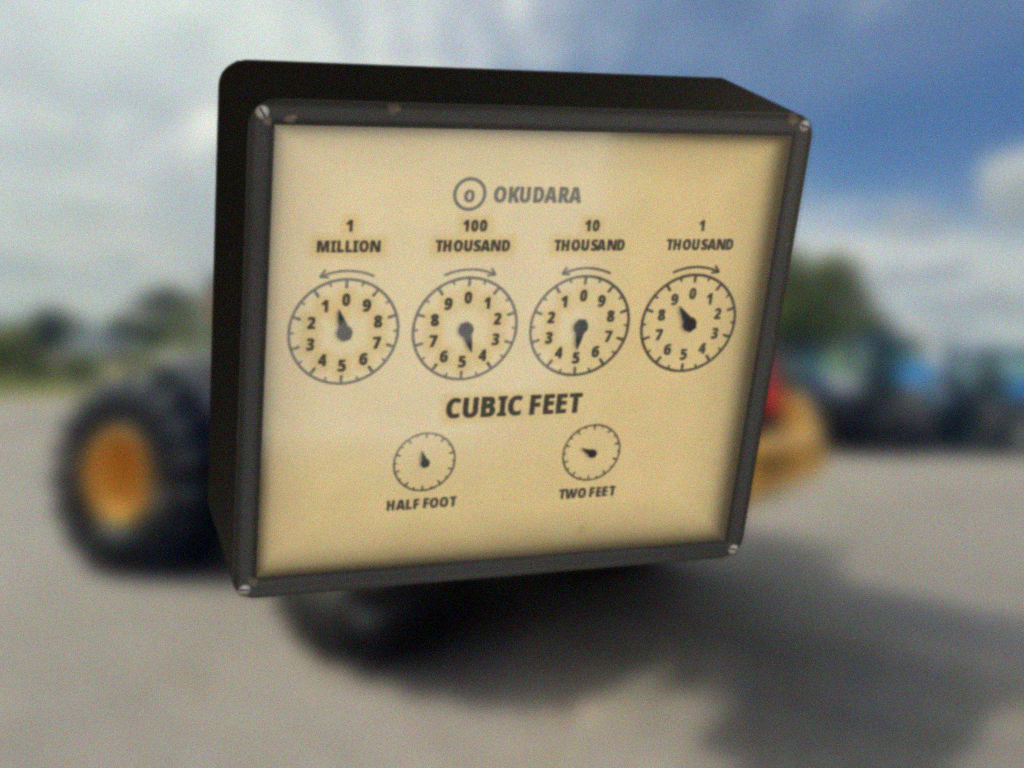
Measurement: 44900 ft³
